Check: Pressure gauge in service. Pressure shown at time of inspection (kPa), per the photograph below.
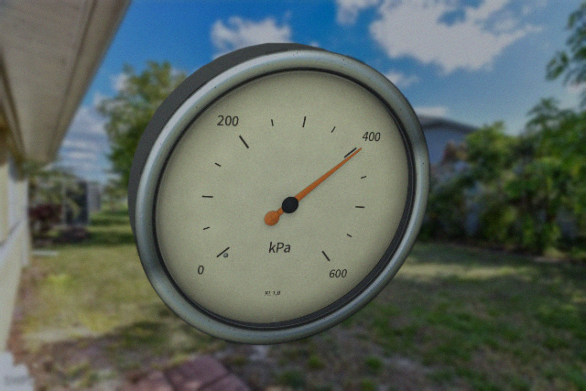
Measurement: 400 kPa
